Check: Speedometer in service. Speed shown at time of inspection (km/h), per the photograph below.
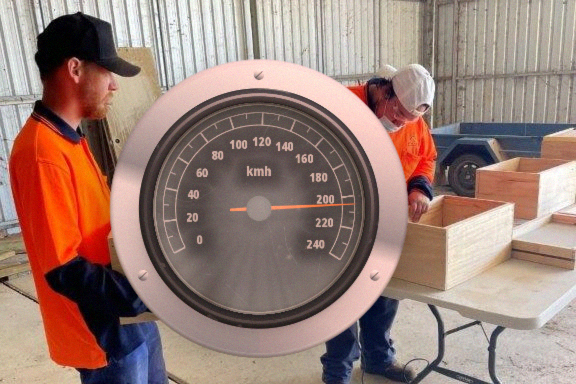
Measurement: 205 km/h
